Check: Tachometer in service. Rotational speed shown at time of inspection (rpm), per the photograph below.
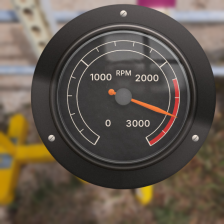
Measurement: 2600 rpm
